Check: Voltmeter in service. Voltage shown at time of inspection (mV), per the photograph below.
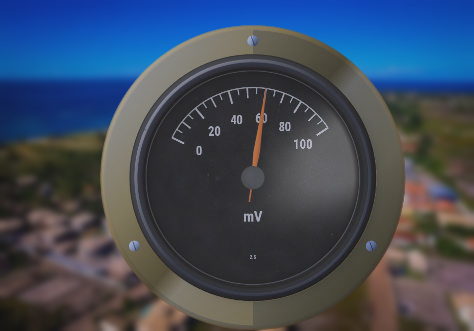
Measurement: 60 mV
